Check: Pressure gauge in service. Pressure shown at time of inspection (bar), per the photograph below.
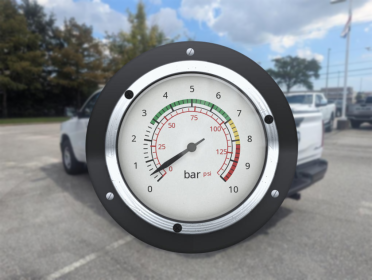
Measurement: 0.4 bar
